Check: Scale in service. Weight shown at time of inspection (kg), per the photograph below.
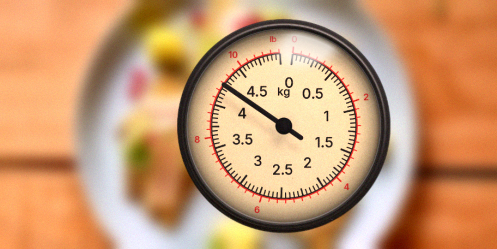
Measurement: 4.25 kg
